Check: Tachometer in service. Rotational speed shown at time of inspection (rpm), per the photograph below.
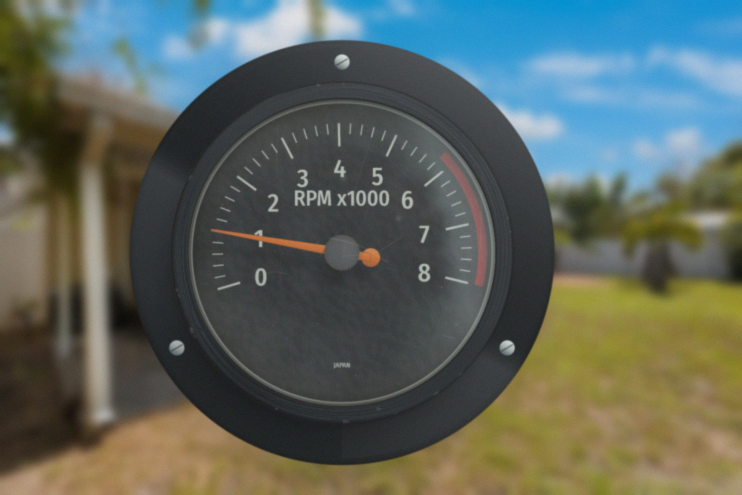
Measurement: 1000 rpm
